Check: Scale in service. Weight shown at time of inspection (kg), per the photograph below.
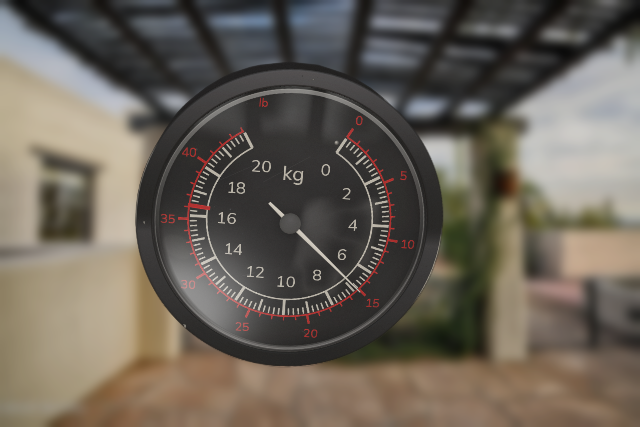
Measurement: 6.8 kg
